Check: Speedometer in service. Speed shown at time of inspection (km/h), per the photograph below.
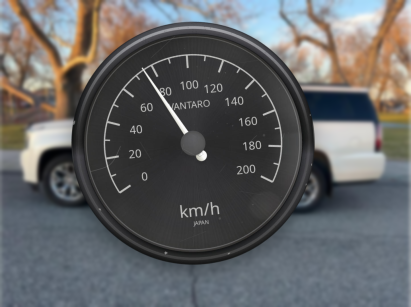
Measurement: 75 km/h
